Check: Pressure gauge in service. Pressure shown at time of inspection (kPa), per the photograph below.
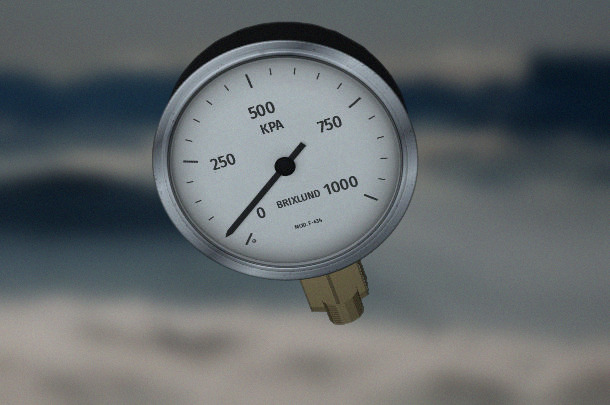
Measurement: 50 kPa
